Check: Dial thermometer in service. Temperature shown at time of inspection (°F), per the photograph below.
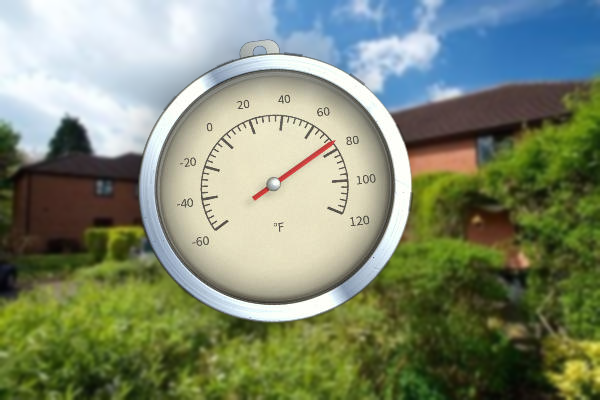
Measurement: 76 °F
